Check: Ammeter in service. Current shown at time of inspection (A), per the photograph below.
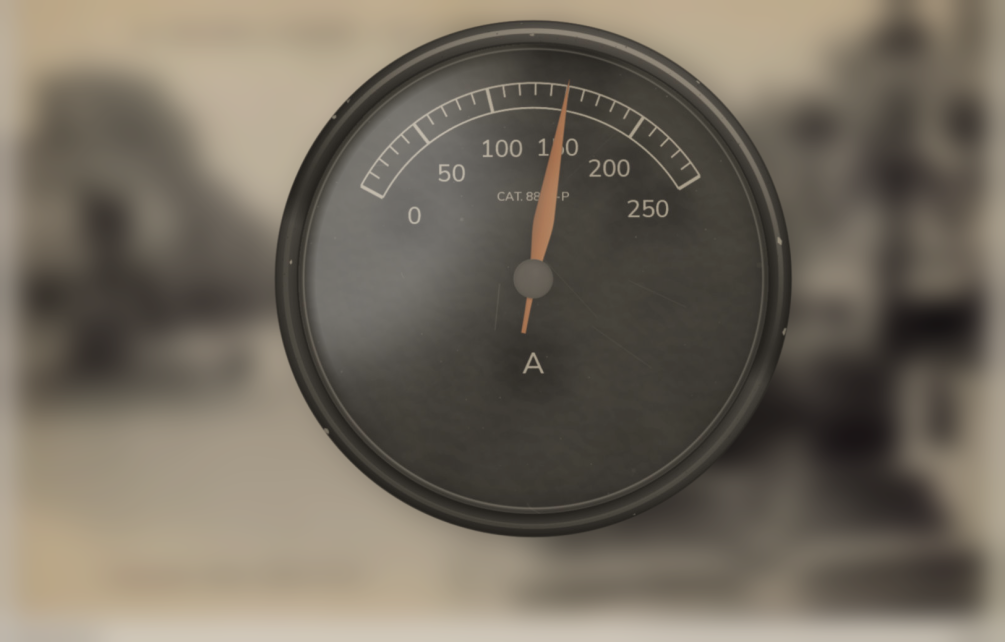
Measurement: 150 A
